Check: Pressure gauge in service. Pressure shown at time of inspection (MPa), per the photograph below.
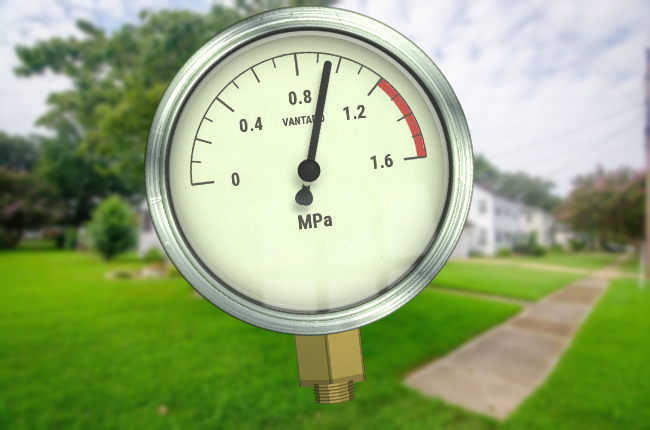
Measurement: 0.95 MPa
